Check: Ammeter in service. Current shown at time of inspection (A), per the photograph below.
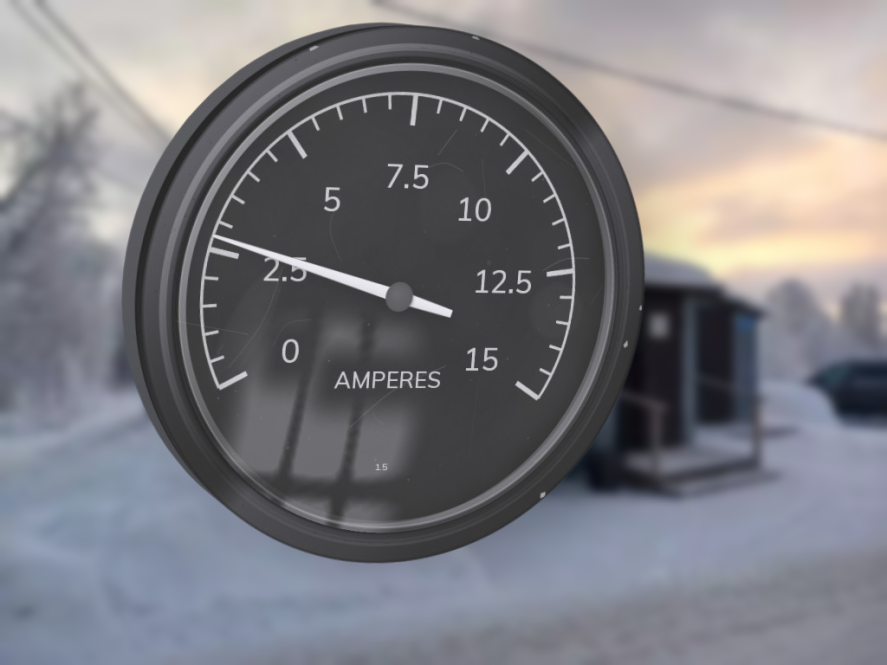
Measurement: 2.75 A
